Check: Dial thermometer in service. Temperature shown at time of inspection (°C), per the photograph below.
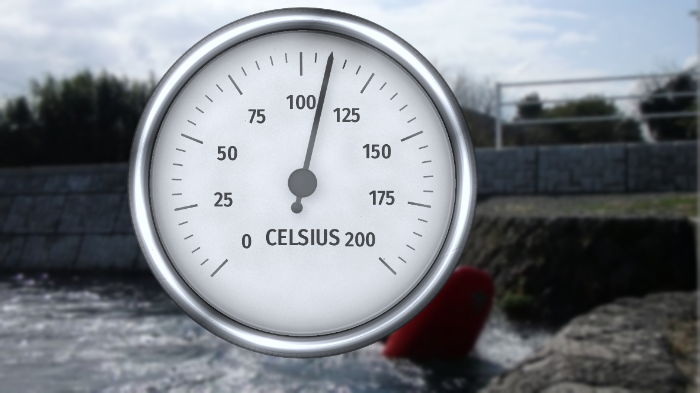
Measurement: 110 °C
